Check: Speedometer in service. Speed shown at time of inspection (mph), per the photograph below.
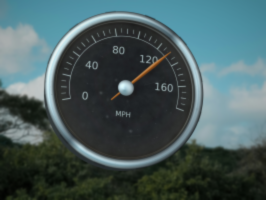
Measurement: 130 mph
